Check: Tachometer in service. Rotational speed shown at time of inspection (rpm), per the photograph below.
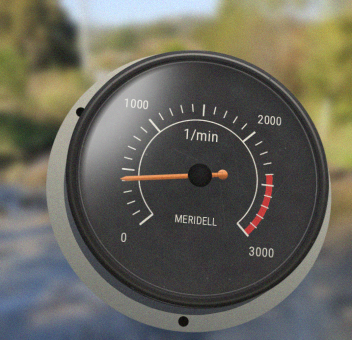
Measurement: 400 rpm
